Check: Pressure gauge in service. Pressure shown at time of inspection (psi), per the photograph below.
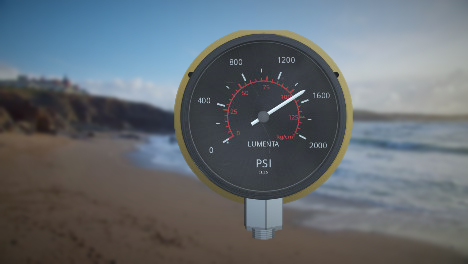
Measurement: 1500 psi
